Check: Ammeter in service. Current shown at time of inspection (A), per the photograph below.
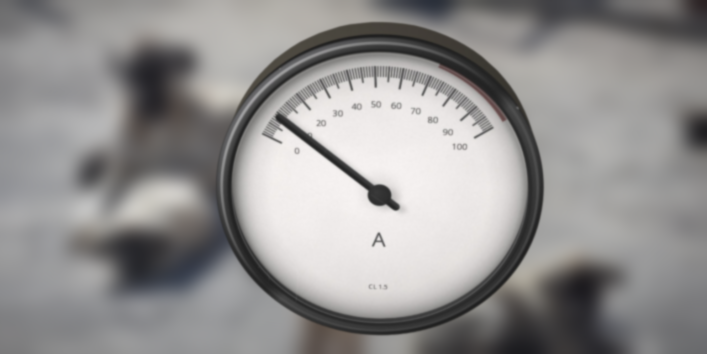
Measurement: 10 A
